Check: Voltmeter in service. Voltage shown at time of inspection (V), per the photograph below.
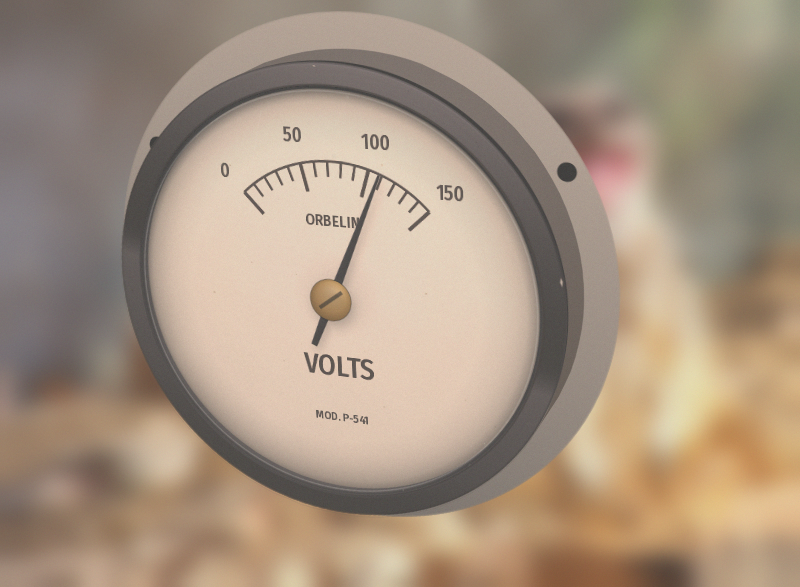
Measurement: 110 V
